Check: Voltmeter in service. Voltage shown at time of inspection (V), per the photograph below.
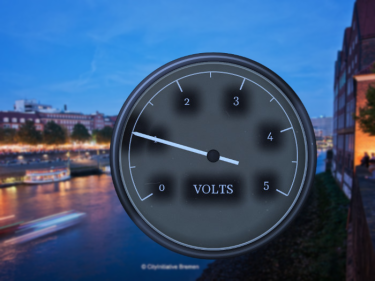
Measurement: 1 V
